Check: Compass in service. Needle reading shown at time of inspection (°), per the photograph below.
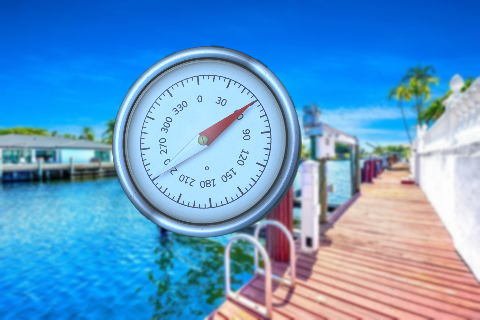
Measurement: 60 °
